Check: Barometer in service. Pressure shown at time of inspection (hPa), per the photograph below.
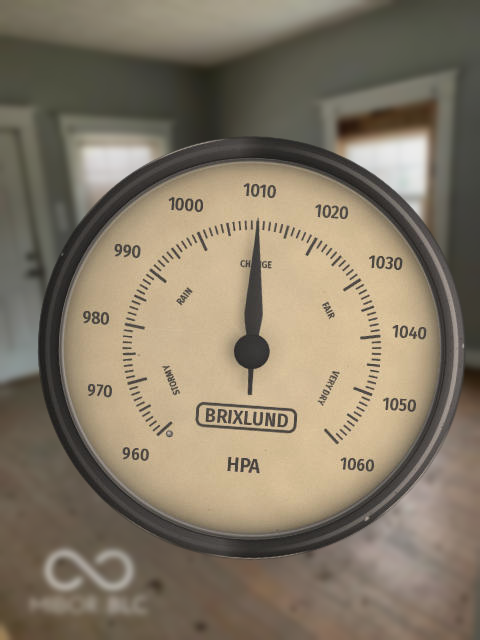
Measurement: 1010 hPa
